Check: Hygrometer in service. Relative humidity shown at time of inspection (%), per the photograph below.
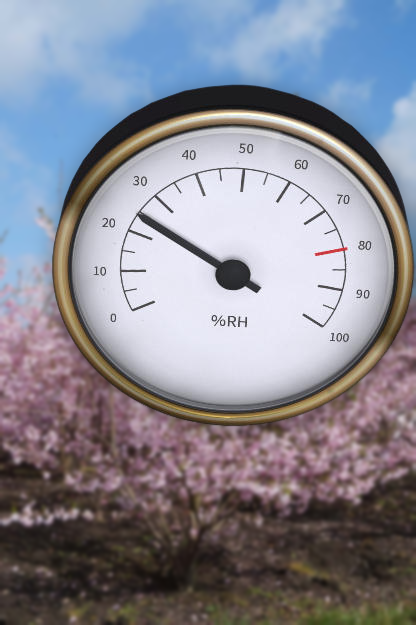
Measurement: 25 %
